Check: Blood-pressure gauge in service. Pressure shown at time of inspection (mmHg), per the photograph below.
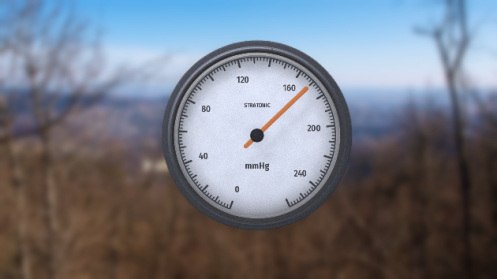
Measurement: 170 mmHg
